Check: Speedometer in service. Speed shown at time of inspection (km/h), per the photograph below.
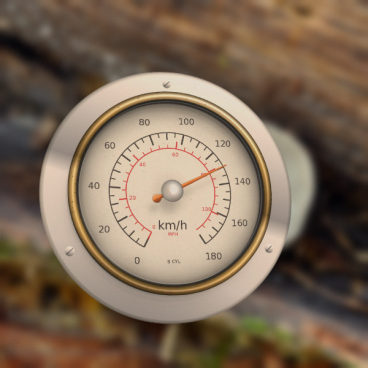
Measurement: 130 km/h
